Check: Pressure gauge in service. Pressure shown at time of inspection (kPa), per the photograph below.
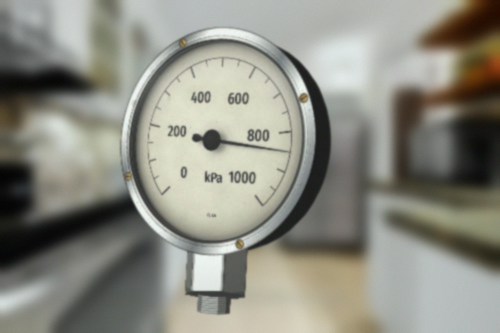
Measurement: 850 kPa
